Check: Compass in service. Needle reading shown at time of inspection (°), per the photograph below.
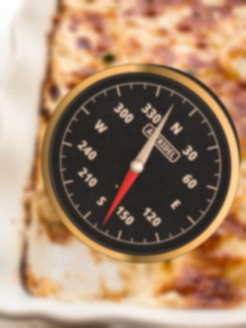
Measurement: 165 °
